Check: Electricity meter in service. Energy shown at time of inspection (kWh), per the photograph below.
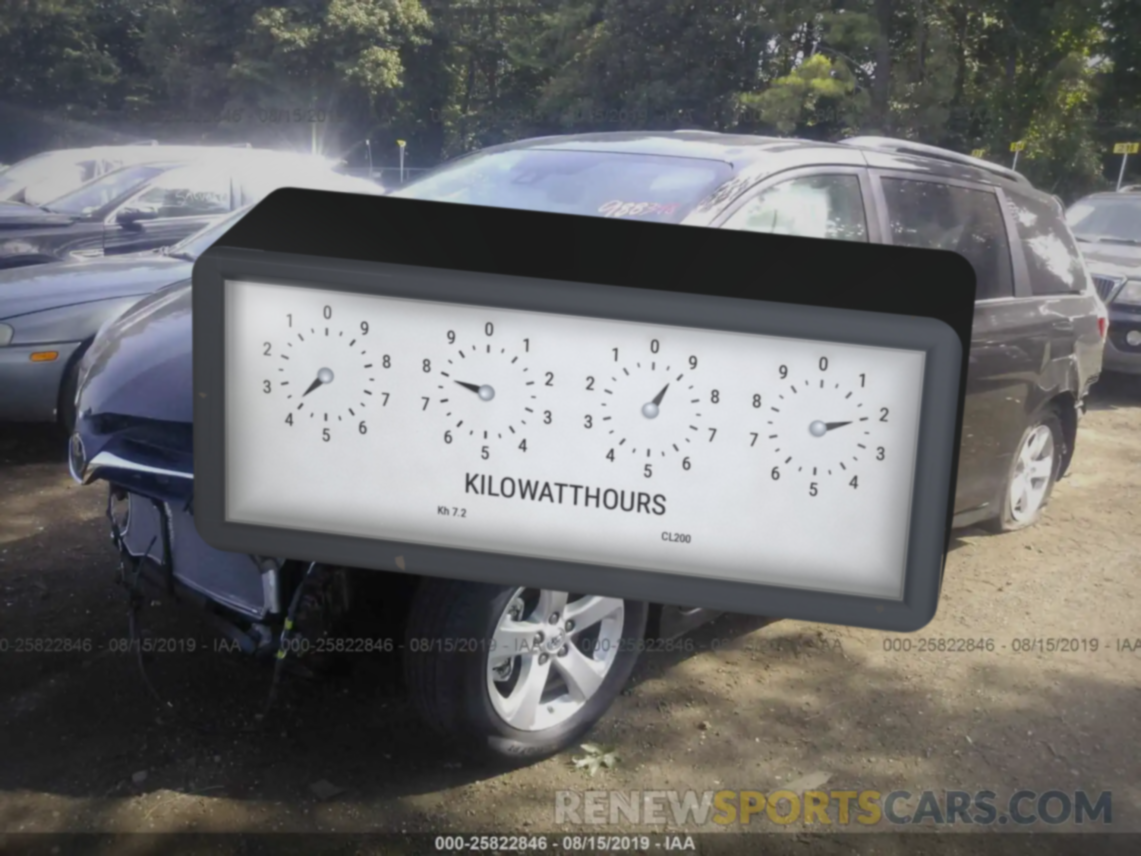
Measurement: 3792 kWh
